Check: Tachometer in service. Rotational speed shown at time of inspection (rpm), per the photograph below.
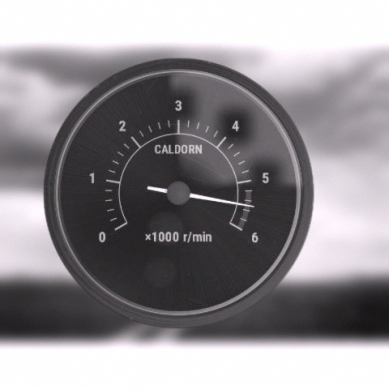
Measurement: 5500 rpm
